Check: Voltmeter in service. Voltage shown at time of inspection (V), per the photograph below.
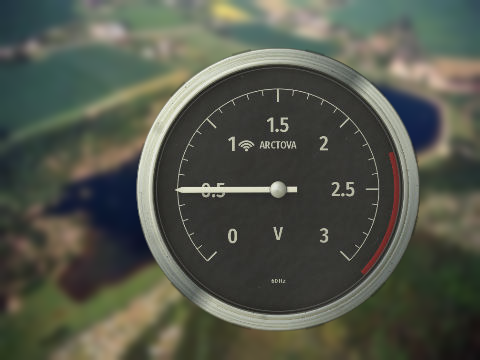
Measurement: 0.5 V
